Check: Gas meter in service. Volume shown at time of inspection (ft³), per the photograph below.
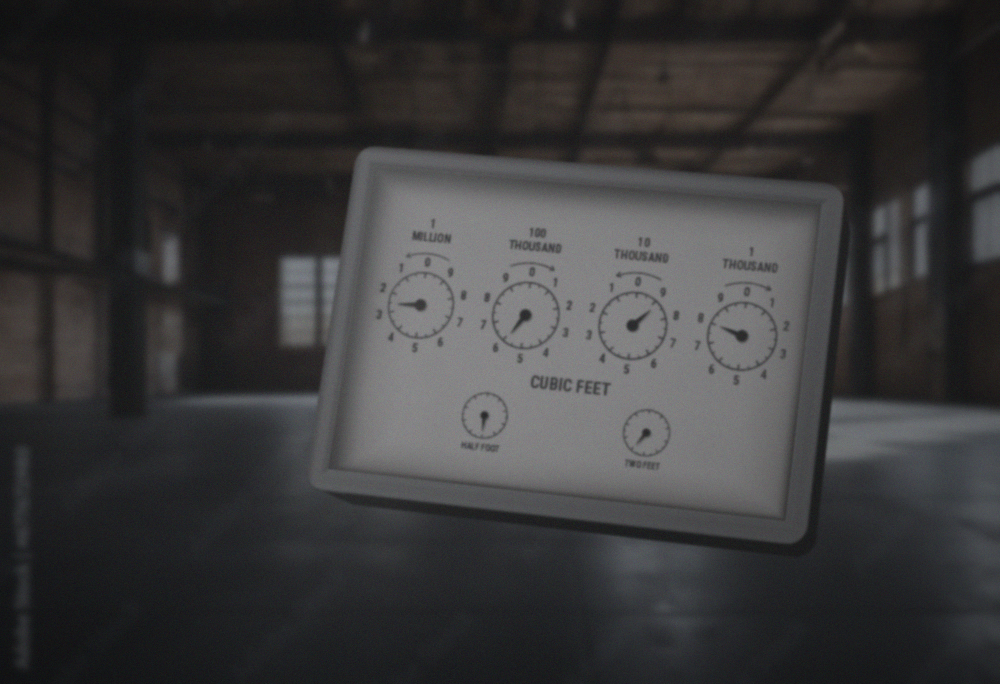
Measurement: 258800 ft³
